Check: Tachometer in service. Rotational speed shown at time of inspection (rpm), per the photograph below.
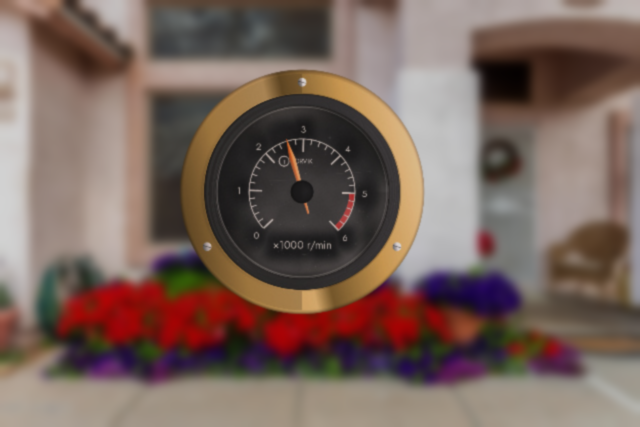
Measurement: 2600 rpm
